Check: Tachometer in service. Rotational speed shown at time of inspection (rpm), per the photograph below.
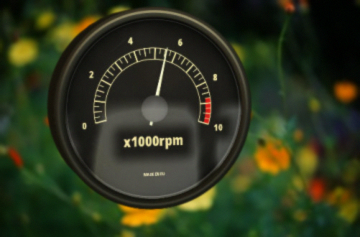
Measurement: 5500 rpm
